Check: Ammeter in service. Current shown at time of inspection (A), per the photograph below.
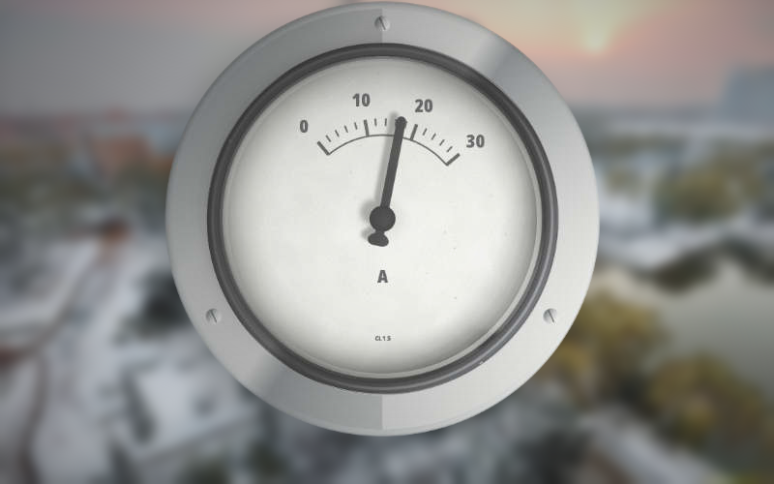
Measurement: 17 A
